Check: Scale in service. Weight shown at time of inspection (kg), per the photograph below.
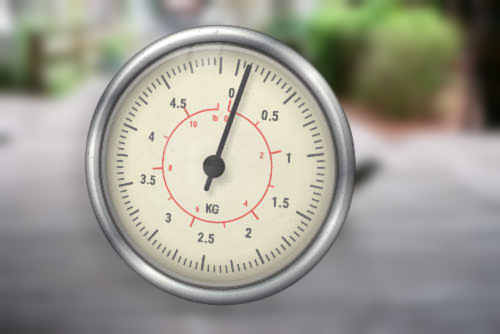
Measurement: 0.1 kg
